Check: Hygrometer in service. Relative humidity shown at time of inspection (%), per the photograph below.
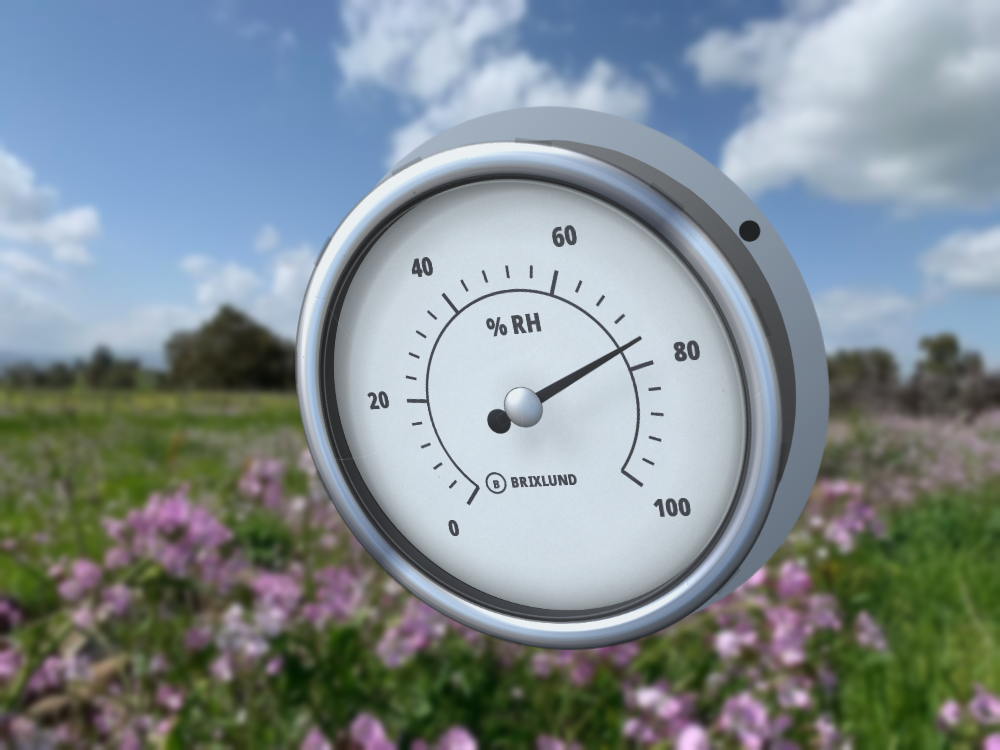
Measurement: 76 %
